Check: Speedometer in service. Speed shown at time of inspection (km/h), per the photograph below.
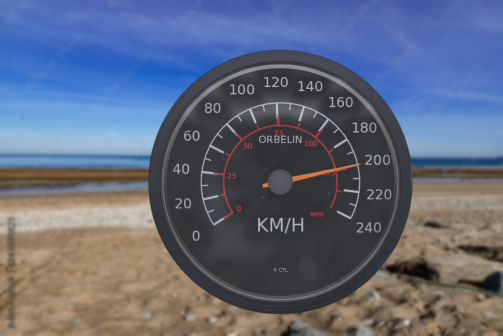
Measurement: 200 km/h
